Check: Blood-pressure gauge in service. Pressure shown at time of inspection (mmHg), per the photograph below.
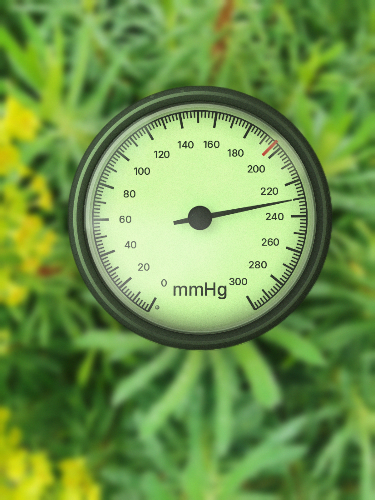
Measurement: 230 mmHg
